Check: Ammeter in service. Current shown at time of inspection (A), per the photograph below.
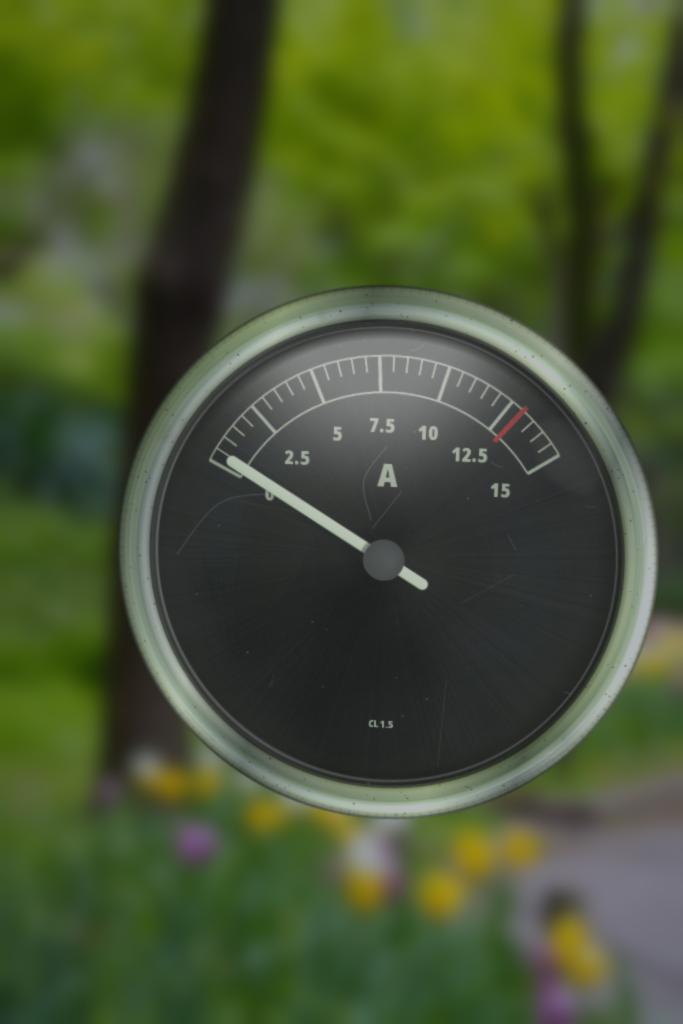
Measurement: 0.5 A
